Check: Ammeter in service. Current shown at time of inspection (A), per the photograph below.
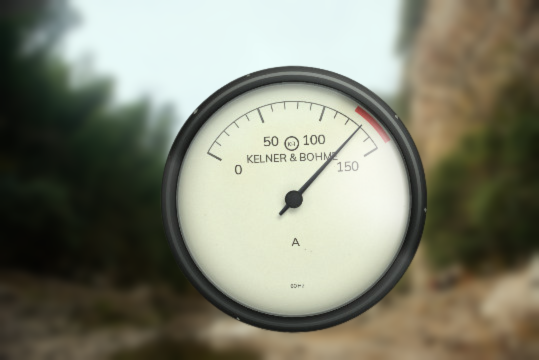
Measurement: 130 A
